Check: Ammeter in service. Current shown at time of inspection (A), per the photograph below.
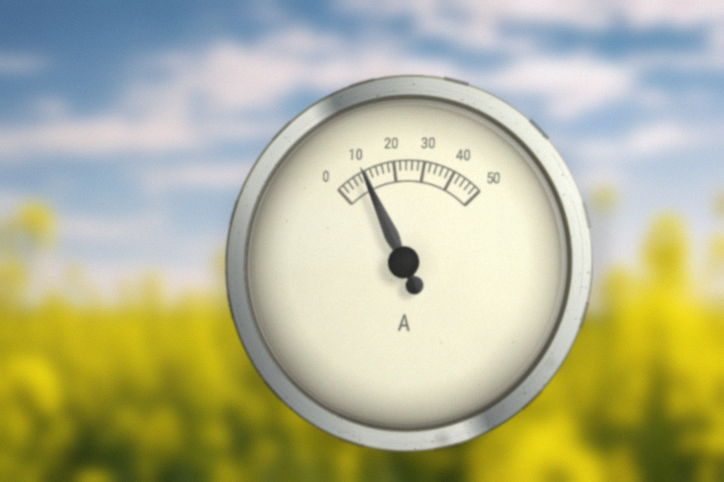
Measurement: 10 A
